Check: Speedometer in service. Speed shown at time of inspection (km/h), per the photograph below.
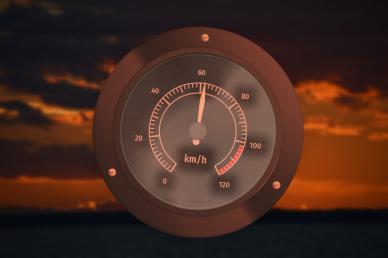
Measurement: 62 km/h
